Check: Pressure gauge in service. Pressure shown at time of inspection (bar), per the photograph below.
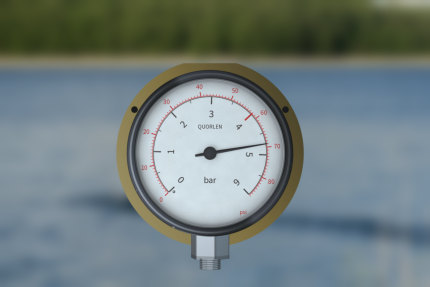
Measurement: 4.75 bar
